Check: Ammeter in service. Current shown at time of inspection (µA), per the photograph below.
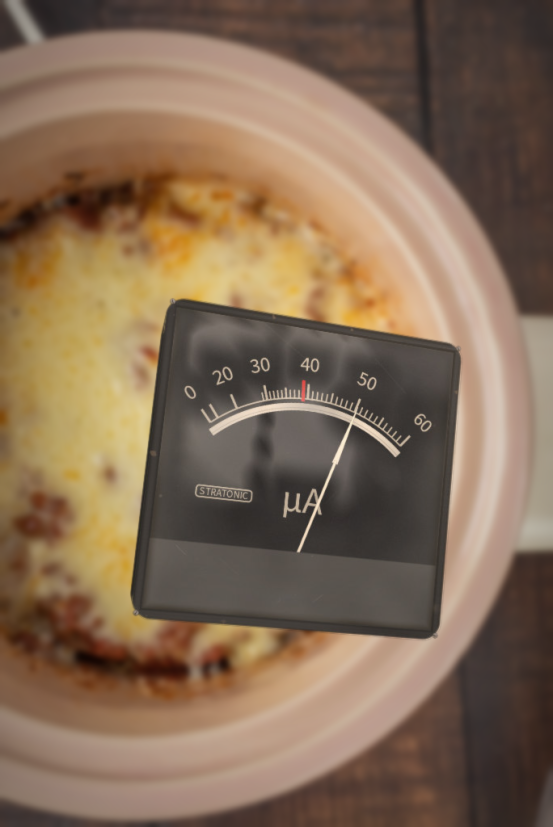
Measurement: 50 µA
